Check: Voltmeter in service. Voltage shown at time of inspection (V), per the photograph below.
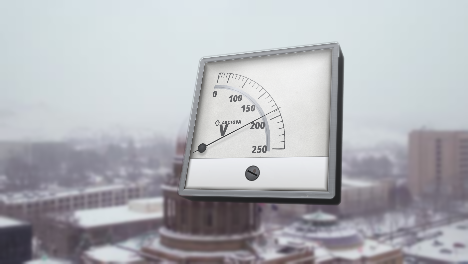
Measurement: 190 V
